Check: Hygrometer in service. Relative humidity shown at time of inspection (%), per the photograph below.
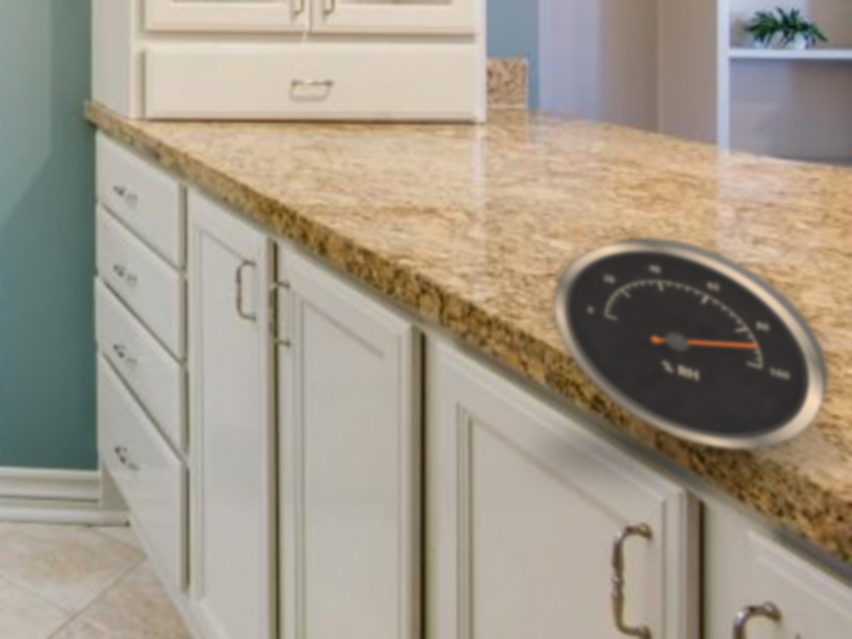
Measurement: 88 %
